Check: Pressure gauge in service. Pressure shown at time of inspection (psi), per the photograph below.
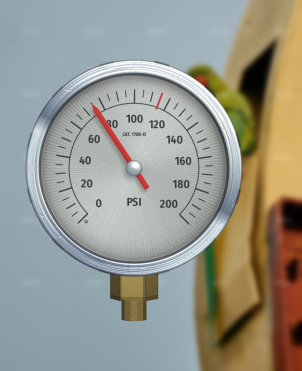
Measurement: 75 psi
